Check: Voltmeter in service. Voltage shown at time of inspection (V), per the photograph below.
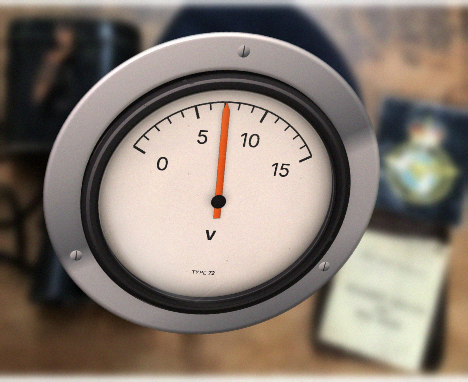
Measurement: 7 V
